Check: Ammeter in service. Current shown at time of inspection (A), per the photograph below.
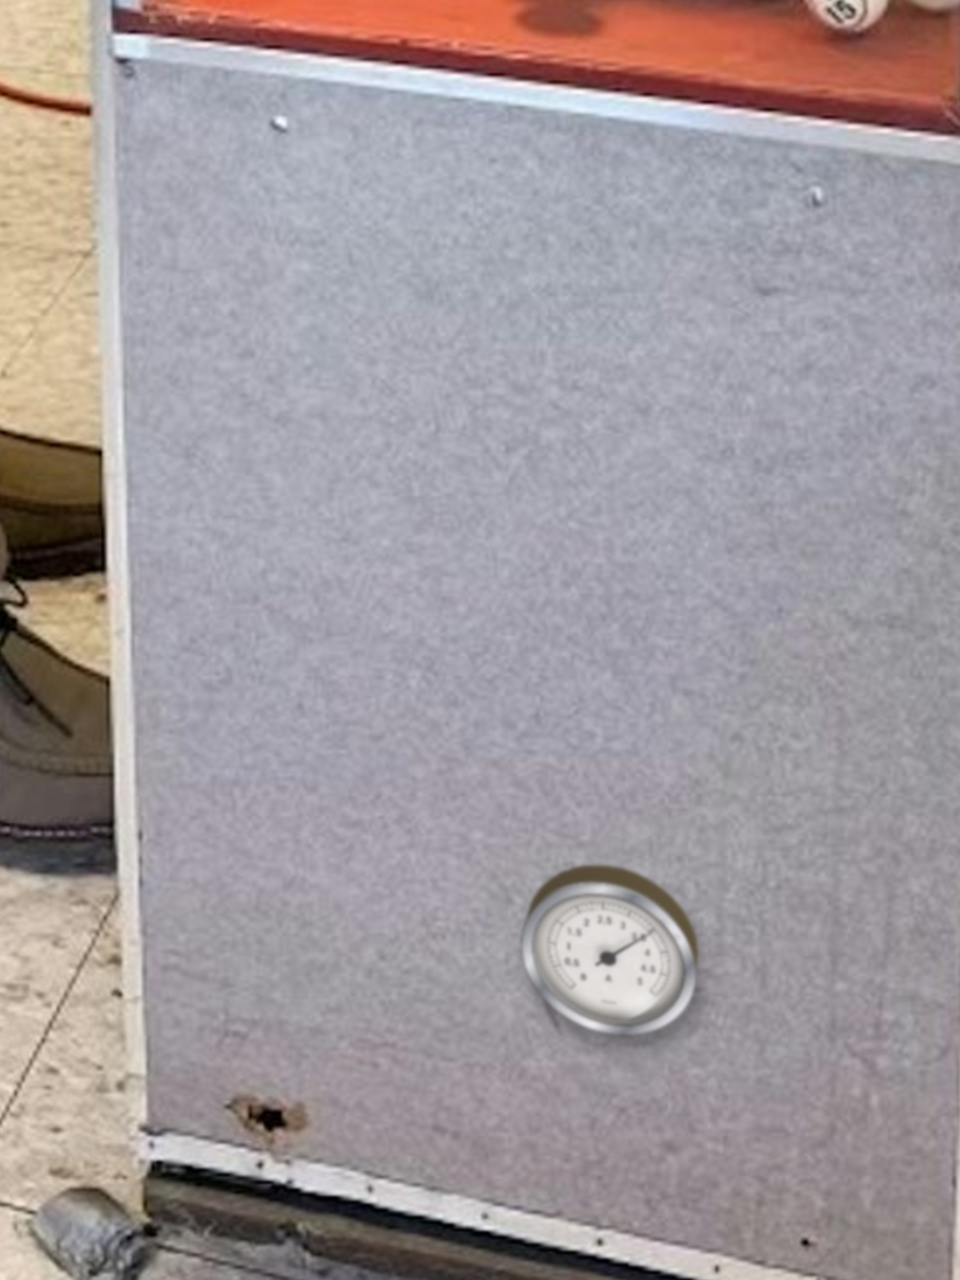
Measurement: 3.5 A
